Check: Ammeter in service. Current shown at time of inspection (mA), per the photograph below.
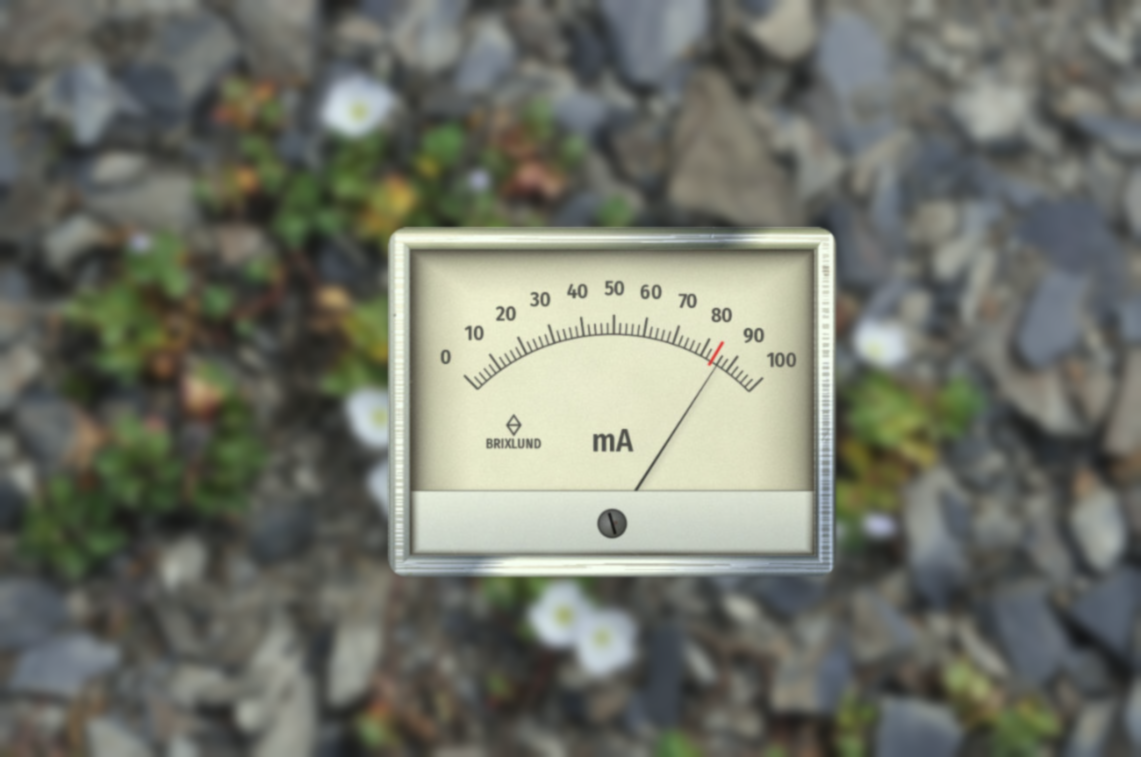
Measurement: 86 mA
